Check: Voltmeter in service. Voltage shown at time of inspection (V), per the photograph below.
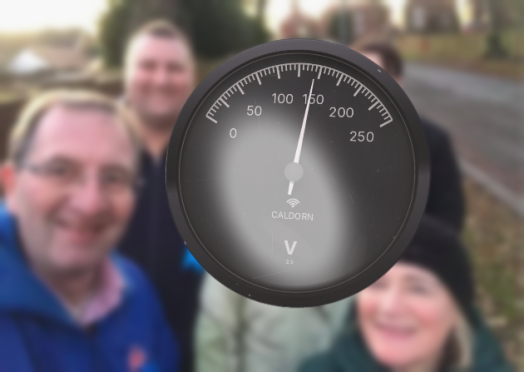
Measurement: 145 V
